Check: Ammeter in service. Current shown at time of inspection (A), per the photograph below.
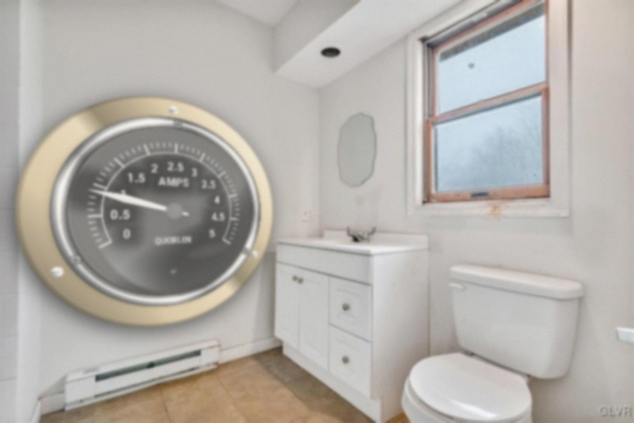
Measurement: 0.9 A
